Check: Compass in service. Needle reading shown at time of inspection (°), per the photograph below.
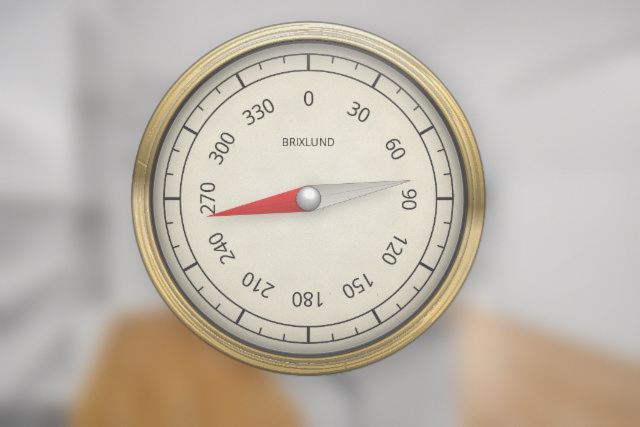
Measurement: 260 °
